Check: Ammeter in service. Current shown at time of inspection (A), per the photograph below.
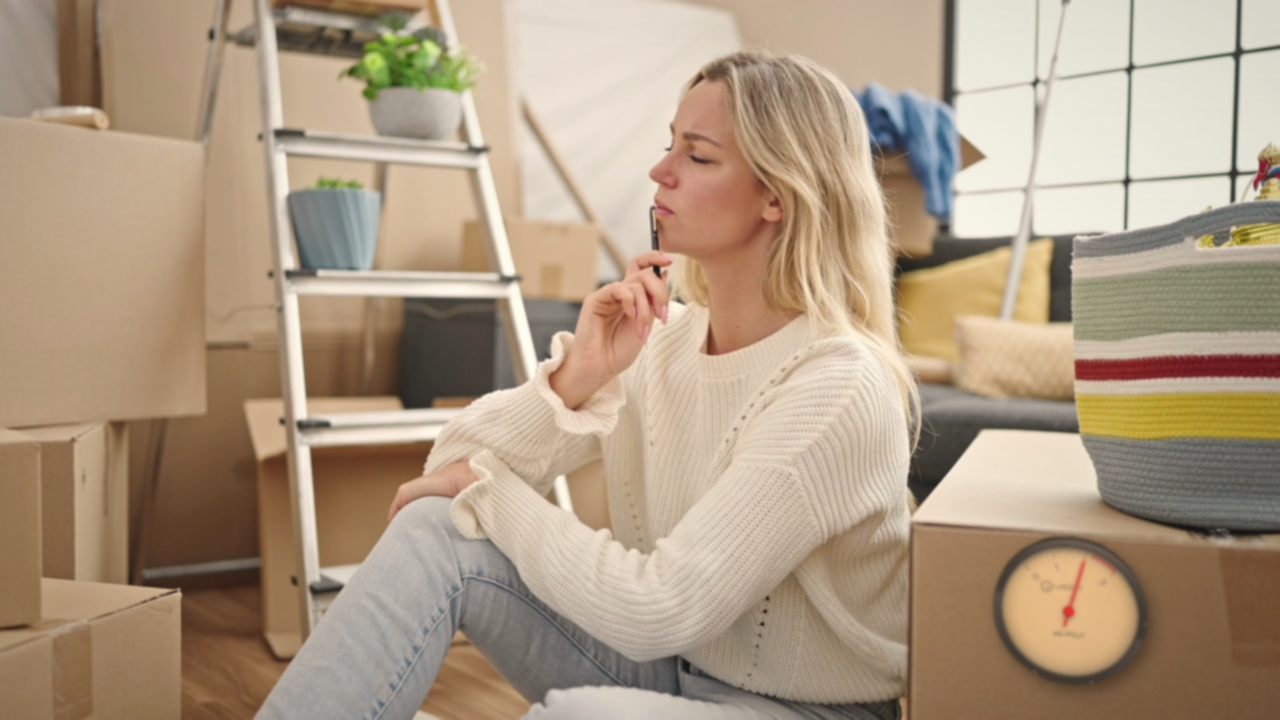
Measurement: 2 A
